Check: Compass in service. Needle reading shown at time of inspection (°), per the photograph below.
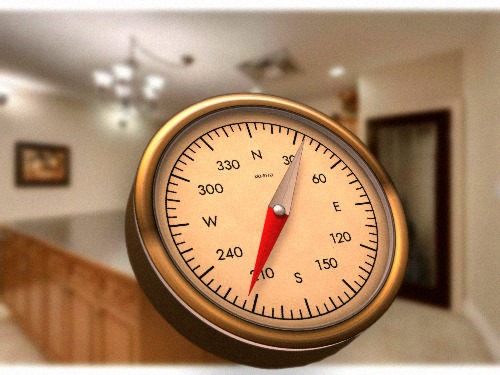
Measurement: 215 °
